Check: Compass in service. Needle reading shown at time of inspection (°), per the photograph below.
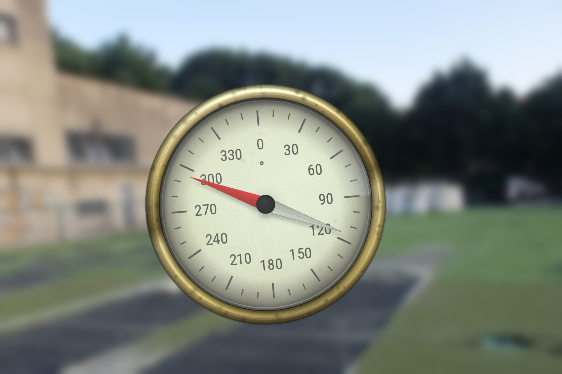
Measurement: 295 °
